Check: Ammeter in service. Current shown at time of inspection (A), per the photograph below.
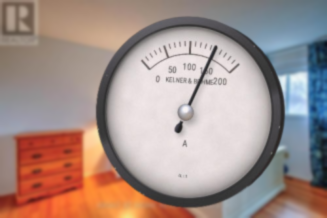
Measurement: 150 A
